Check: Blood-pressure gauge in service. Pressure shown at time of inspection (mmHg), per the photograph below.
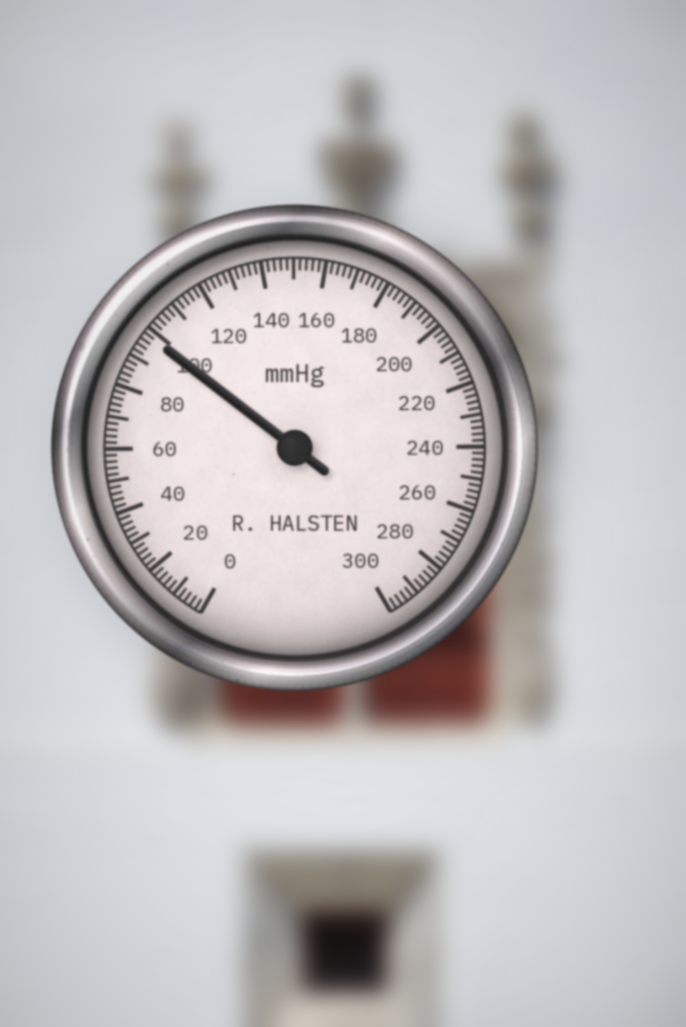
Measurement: 98 mmHg
